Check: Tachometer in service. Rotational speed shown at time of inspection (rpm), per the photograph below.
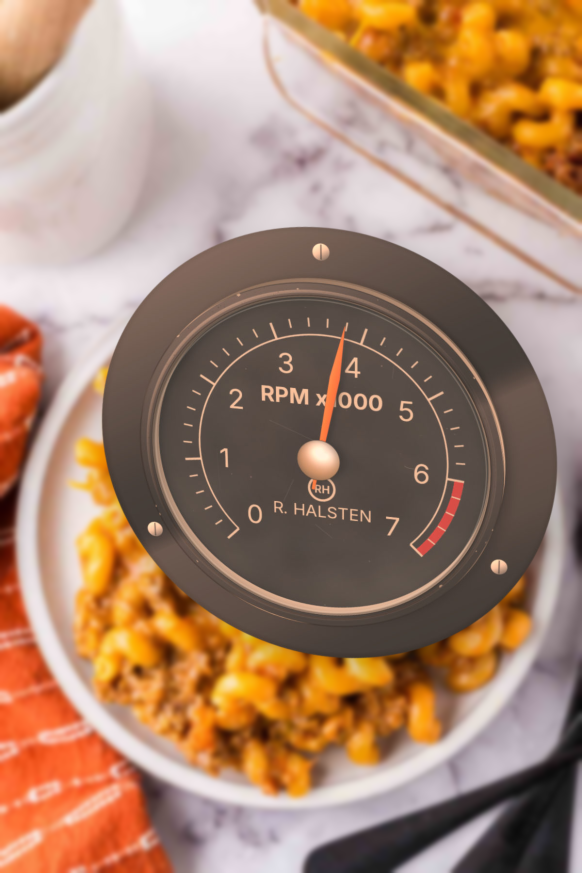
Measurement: 3800 rpm
